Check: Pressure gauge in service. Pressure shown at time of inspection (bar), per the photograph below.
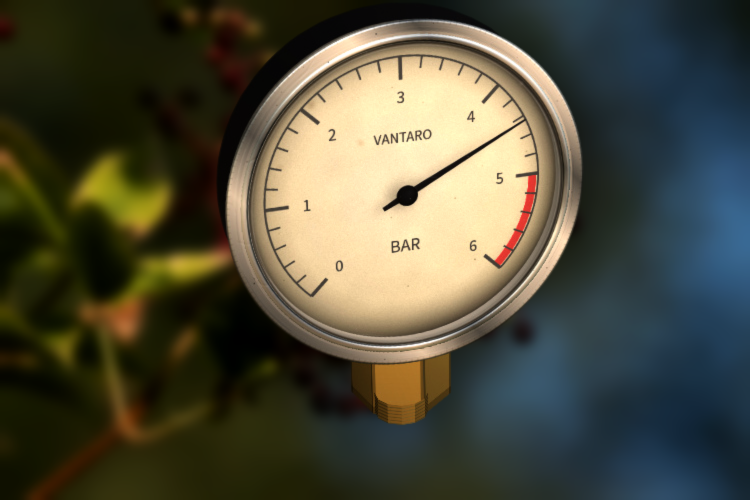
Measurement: 4.4 bar
